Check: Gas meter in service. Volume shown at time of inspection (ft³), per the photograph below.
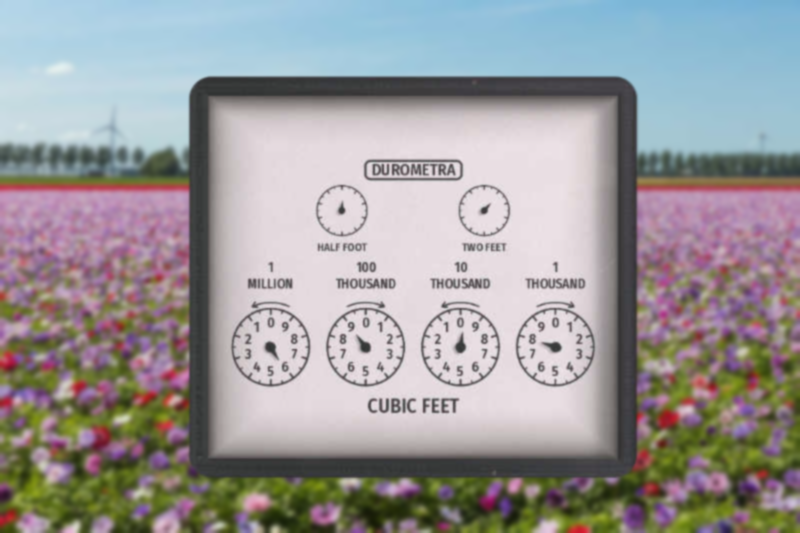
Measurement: 589800 ft³
